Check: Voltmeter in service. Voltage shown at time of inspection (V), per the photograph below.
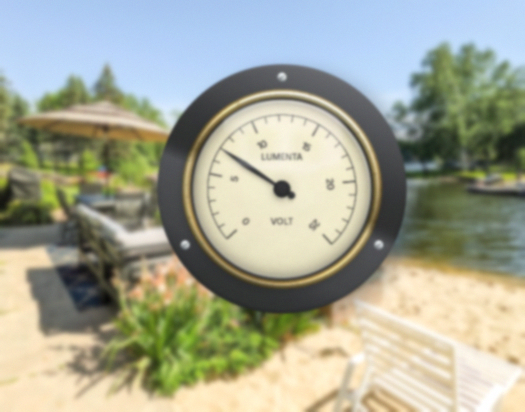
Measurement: 7 V
